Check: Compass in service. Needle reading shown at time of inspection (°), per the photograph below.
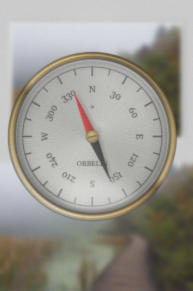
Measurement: 337.5 °
